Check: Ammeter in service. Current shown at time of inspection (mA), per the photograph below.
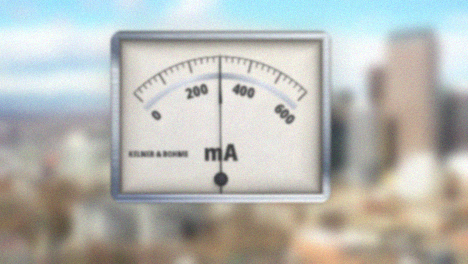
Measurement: 300 mA
